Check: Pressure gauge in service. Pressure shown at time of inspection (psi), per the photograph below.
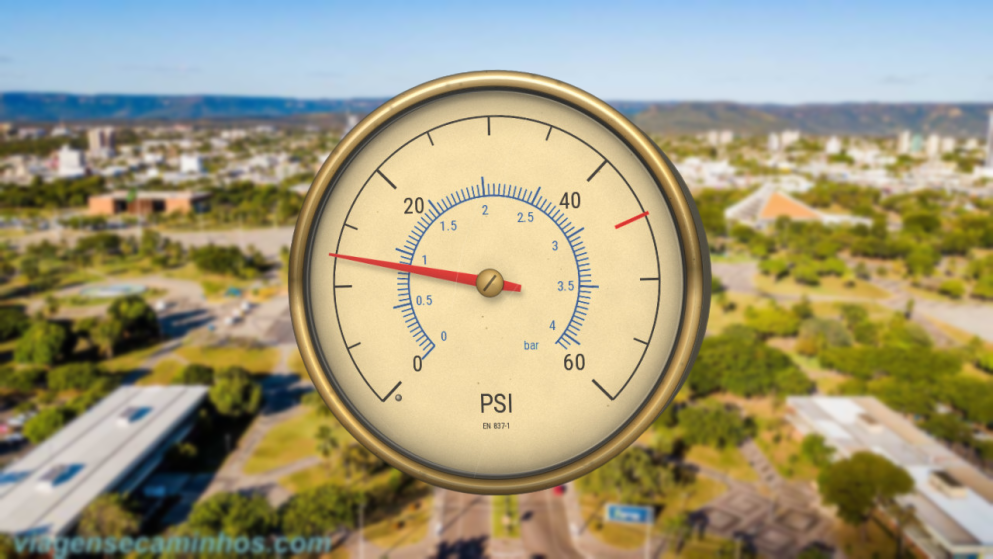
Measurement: 12.5 psi
